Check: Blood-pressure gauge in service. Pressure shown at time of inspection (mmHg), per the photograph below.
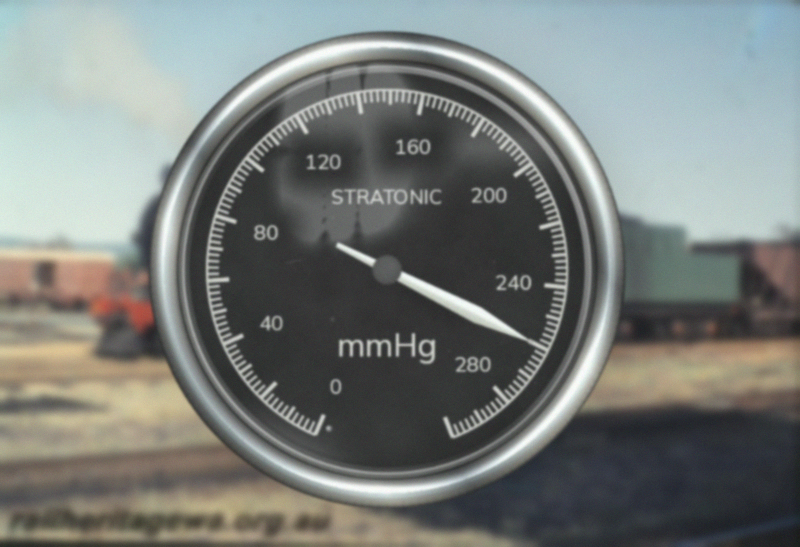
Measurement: 260 mmHg
